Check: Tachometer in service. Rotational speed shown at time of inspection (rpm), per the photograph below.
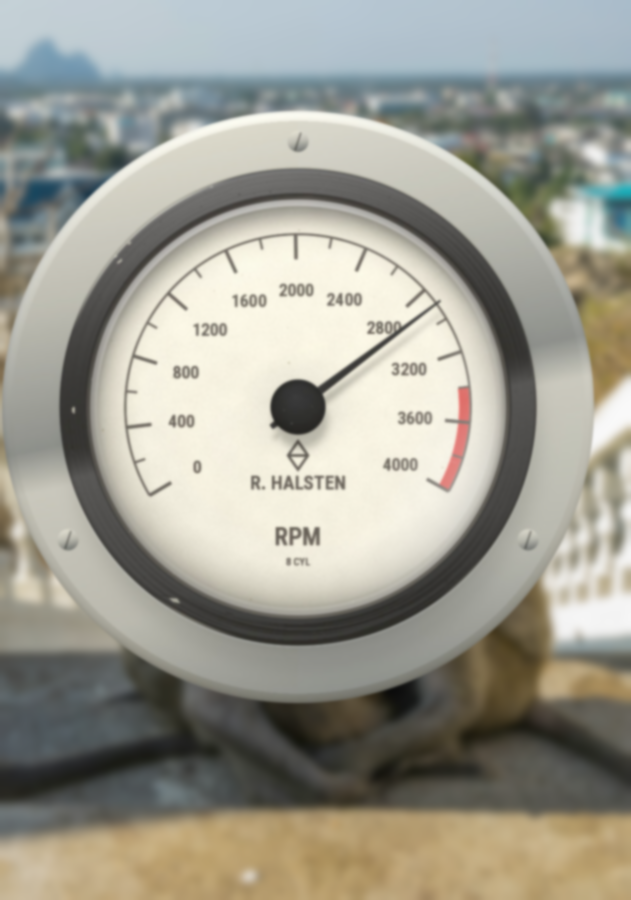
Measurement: 2900 rpm
